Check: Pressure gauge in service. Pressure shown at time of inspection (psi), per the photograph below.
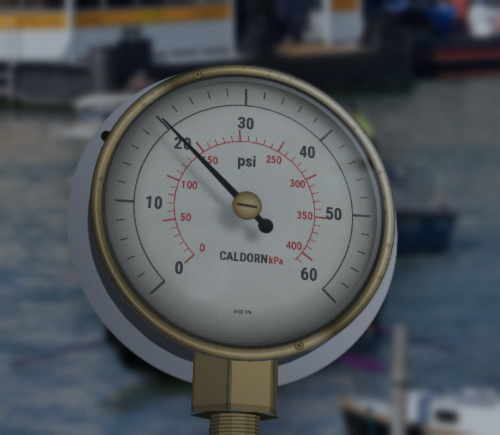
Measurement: 20 psi
